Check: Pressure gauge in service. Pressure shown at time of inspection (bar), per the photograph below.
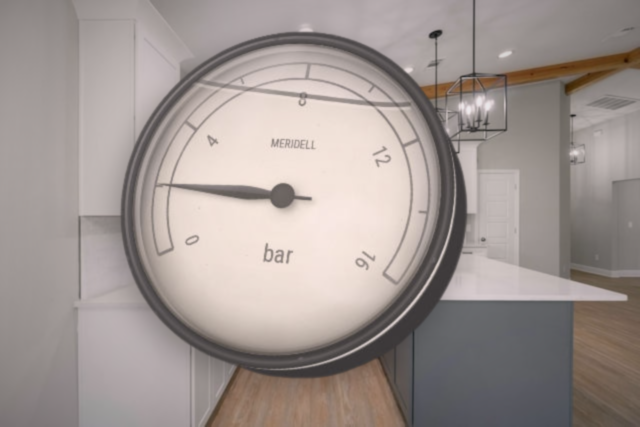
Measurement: 2 bar
